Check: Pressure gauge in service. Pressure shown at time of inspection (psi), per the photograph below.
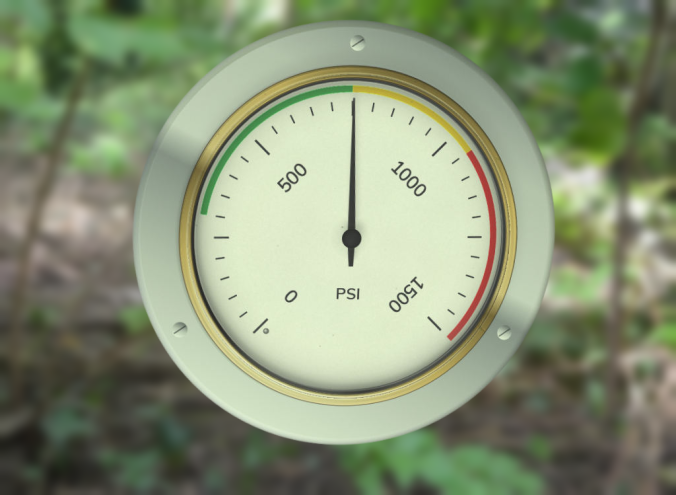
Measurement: 750 psi
